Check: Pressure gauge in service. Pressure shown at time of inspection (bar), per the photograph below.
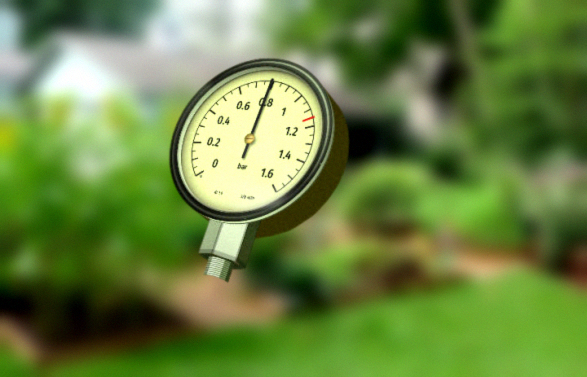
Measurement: 0.8 bar
